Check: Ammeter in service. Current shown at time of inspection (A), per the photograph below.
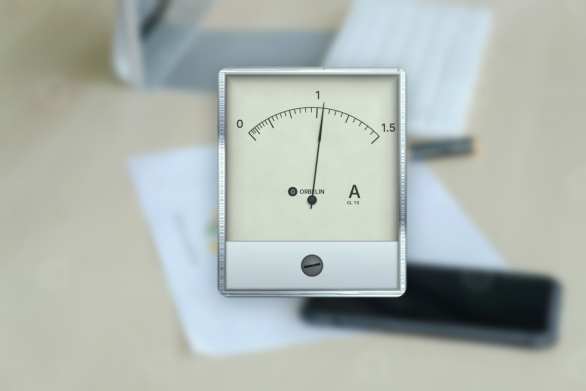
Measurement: 1.05 A
